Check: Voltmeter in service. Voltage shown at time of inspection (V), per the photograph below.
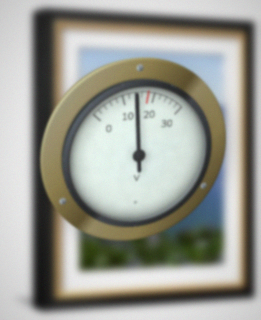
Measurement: 14 V
